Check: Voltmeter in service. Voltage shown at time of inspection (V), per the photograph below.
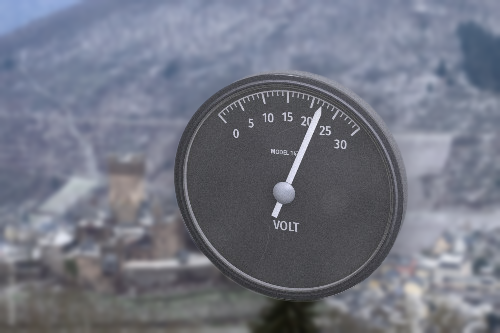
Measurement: 22 V
